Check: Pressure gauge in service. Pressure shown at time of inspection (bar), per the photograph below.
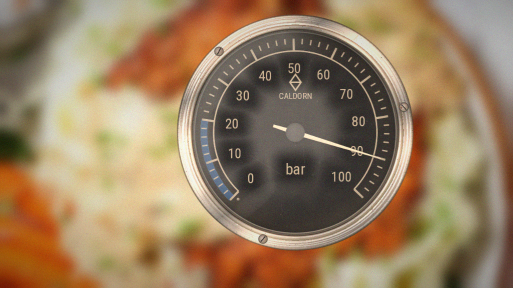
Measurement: 90 bar
